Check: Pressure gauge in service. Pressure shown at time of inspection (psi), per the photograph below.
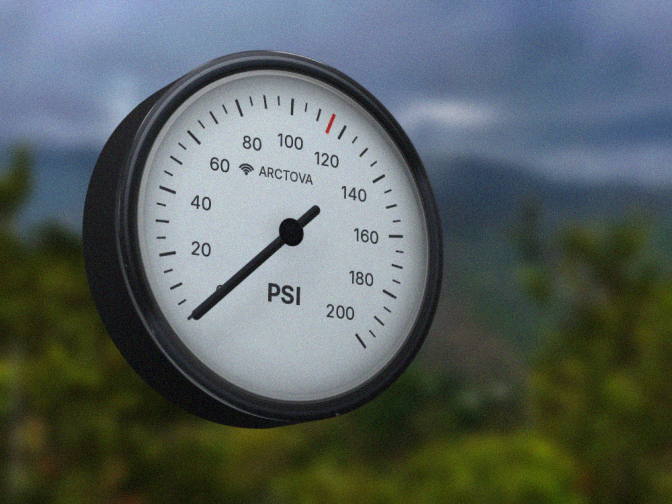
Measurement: 0 psi
